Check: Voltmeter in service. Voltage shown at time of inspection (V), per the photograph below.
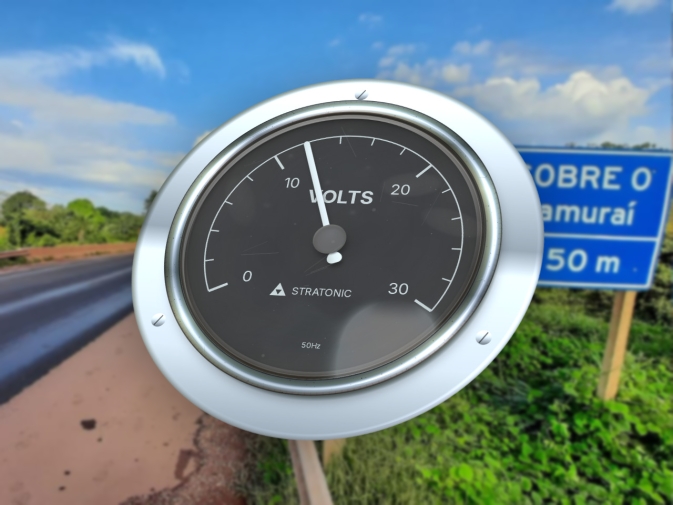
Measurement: 12 V
